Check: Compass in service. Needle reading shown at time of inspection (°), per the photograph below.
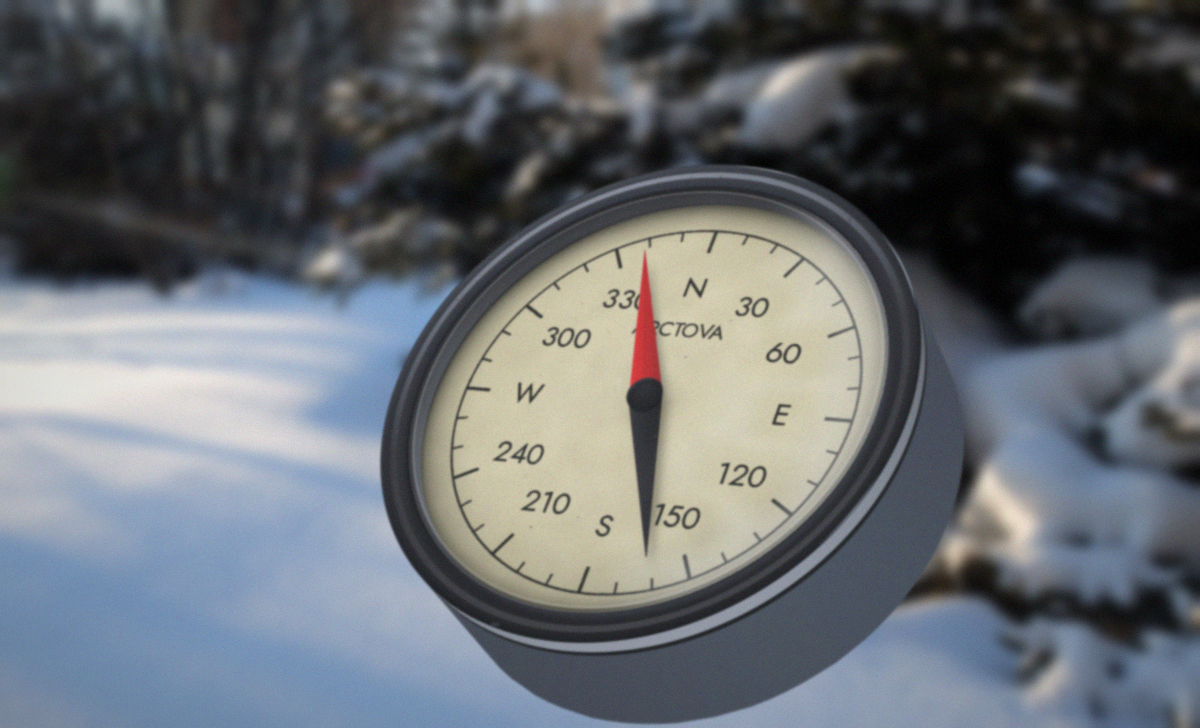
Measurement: 340 °
